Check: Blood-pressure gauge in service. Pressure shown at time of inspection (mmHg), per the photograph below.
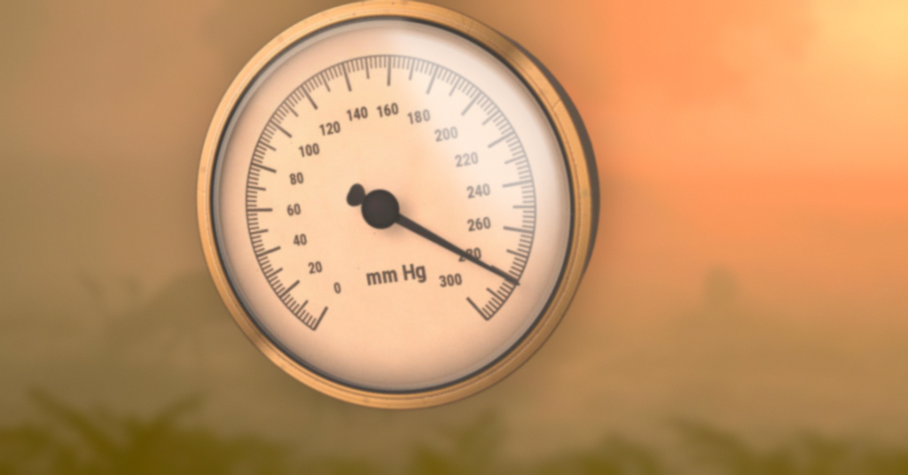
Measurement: 280 mmHg
